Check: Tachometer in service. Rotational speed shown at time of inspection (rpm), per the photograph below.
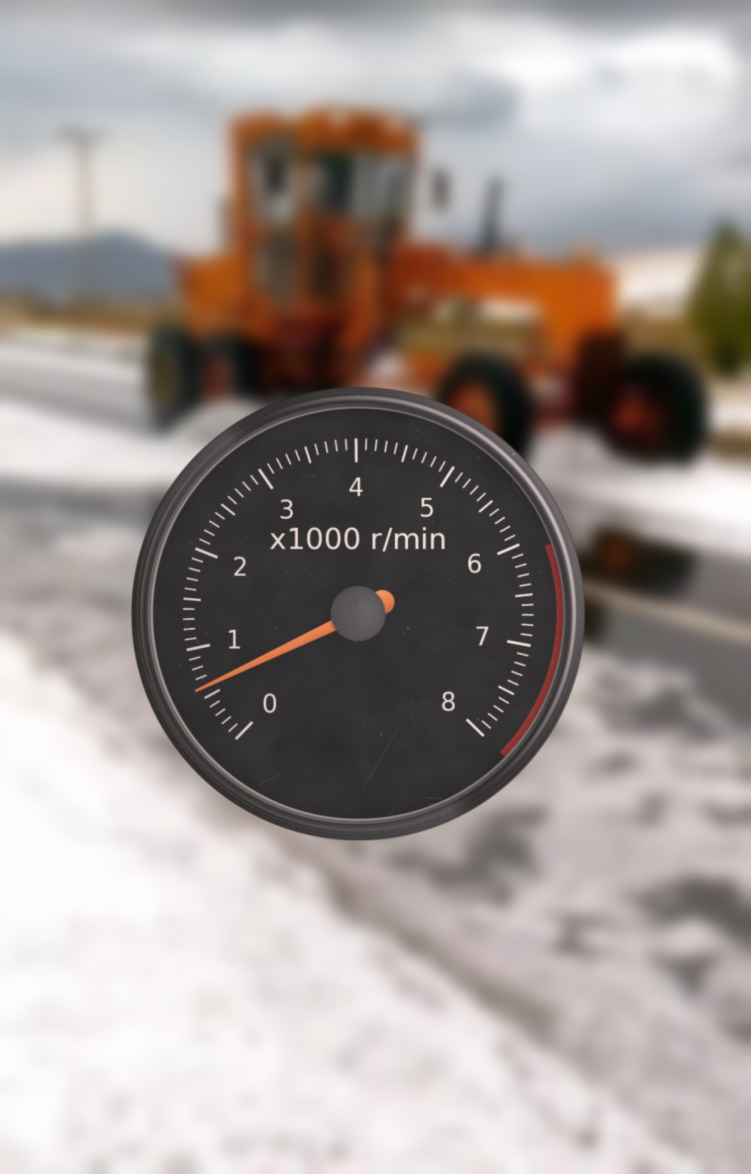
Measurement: 600 rpm
